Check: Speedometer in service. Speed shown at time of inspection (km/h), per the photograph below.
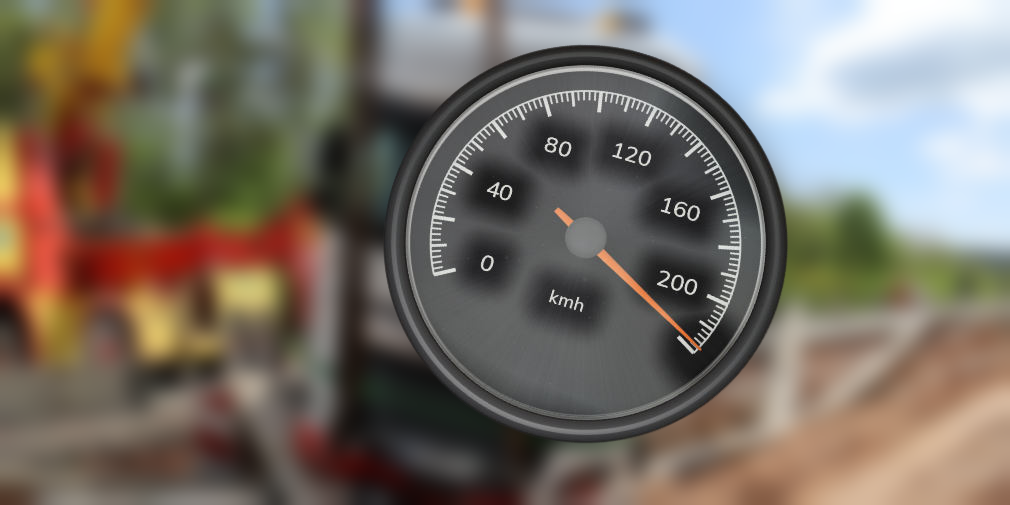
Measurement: 218 km/h
